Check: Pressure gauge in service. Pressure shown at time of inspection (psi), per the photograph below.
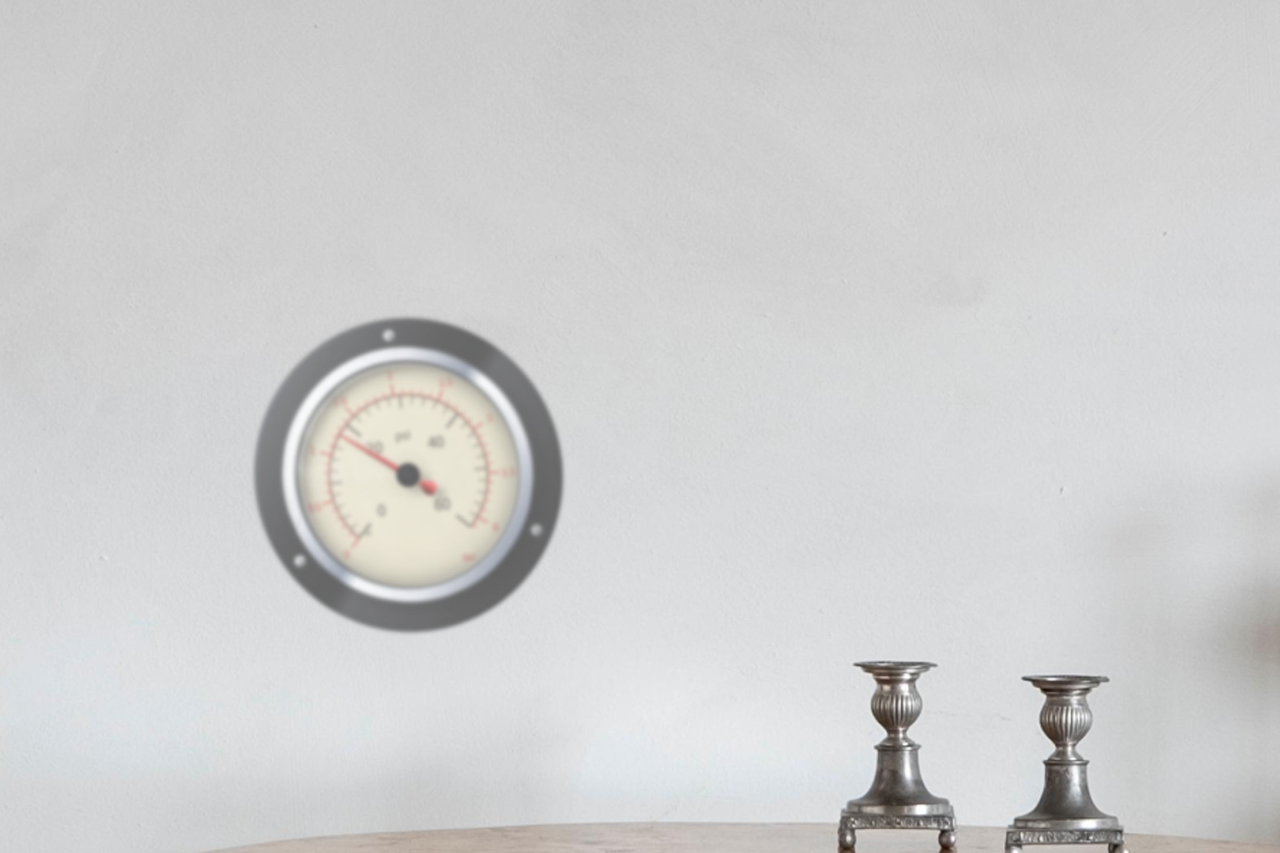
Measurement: 18 psi
